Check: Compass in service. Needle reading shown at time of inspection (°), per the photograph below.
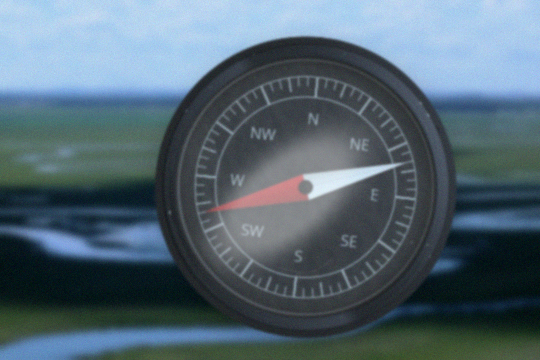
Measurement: 250 °
